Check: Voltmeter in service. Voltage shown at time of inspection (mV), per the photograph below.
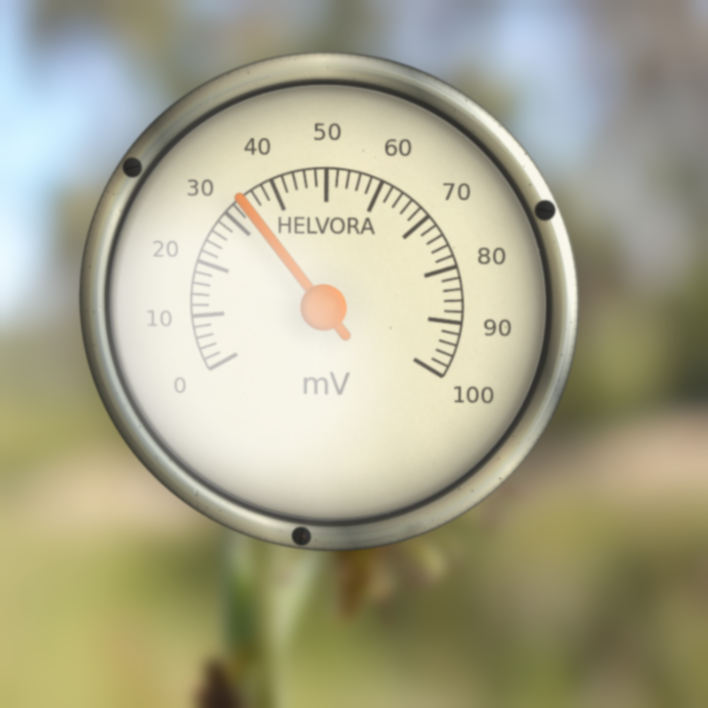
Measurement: 34 mV
